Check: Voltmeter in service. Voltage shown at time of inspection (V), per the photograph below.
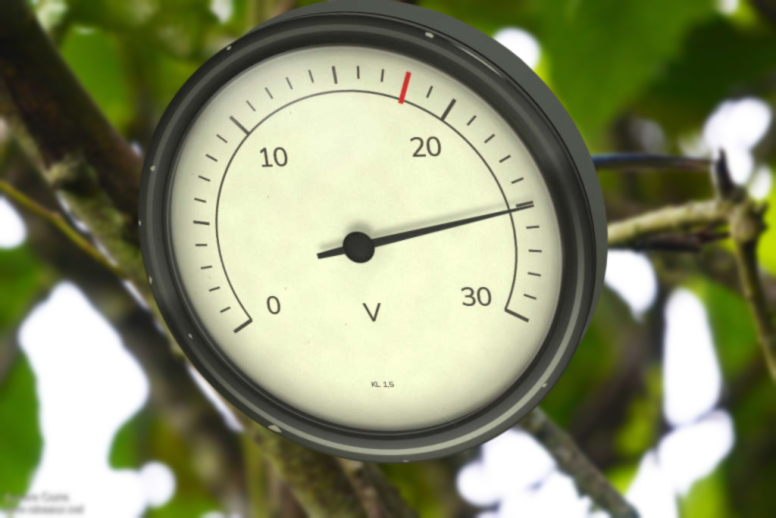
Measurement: 25 V
